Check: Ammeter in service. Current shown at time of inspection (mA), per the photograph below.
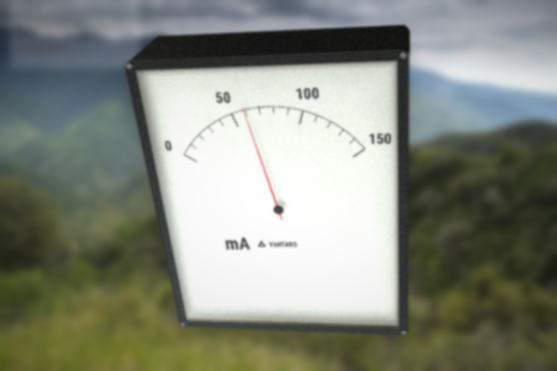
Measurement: 60 mA
